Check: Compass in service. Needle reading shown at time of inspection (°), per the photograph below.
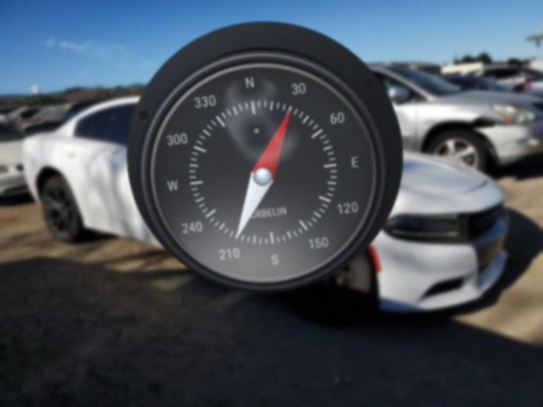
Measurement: 30 °
